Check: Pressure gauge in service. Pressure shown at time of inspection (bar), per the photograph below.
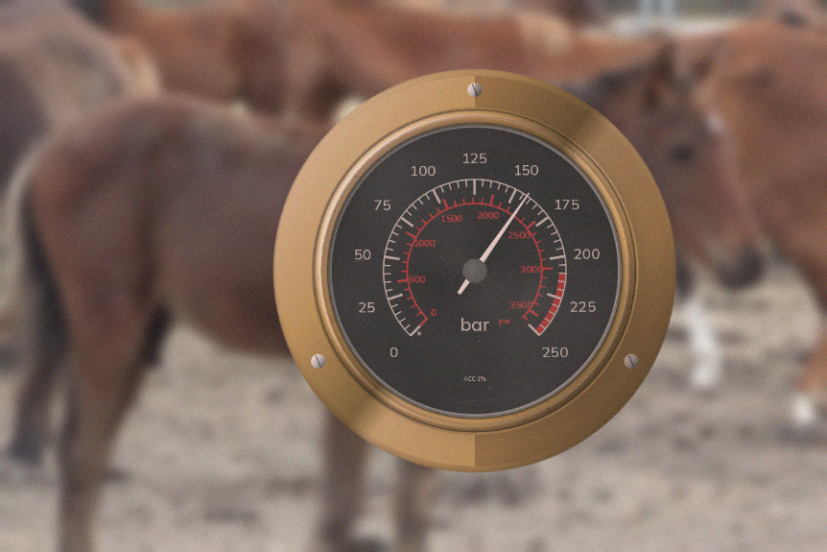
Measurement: 157.5 bar
